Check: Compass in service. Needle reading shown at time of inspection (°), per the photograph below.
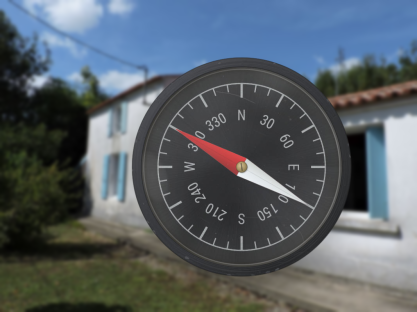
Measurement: 300 °
